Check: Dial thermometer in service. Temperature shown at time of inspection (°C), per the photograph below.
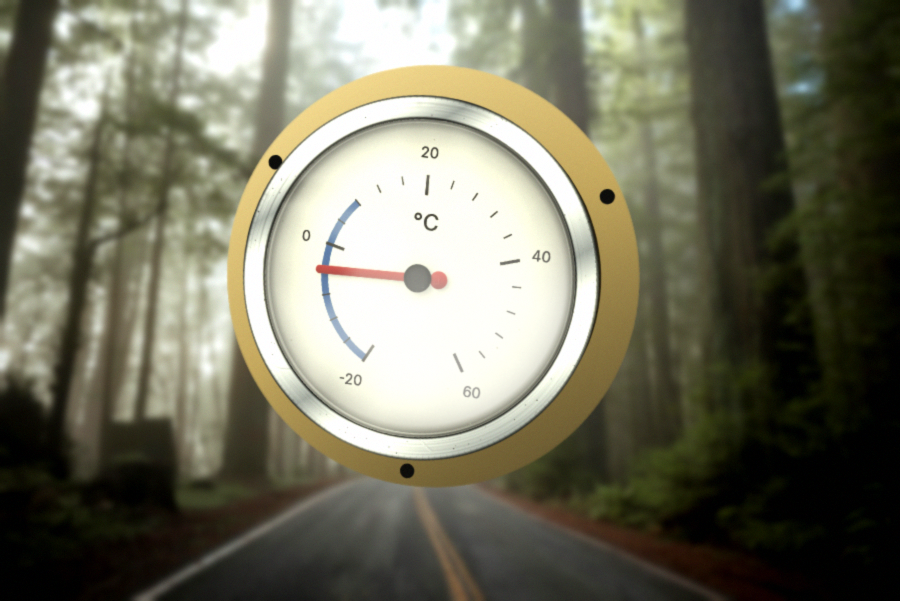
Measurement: -4 °C
